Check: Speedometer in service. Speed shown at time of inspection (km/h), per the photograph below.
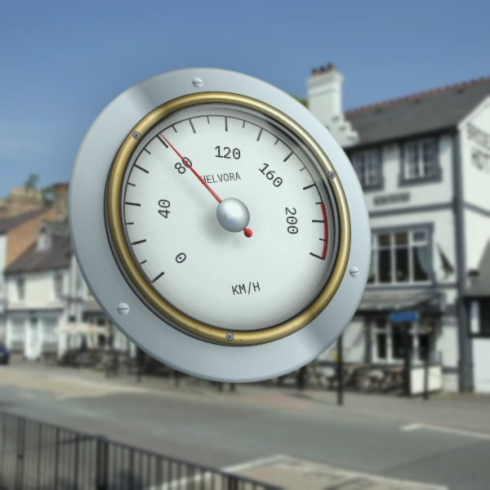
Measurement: 80 km/h
